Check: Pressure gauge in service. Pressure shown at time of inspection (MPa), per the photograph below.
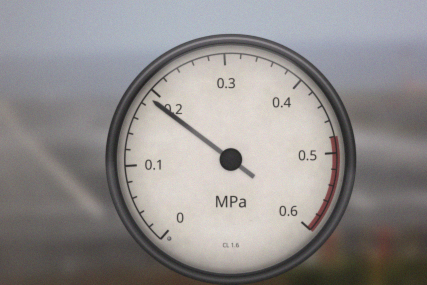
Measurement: 0.19 MPa
